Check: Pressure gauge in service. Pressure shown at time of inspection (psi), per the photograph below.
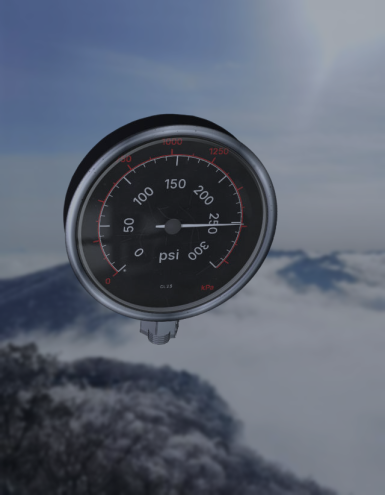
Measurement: 250 psi
